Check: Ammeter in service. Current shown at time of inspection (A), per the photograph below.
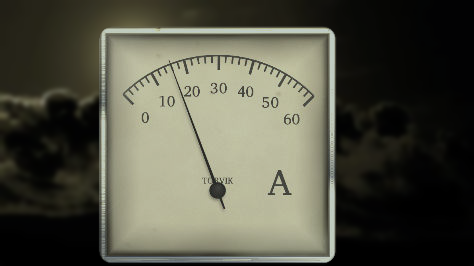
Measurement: 16 A
